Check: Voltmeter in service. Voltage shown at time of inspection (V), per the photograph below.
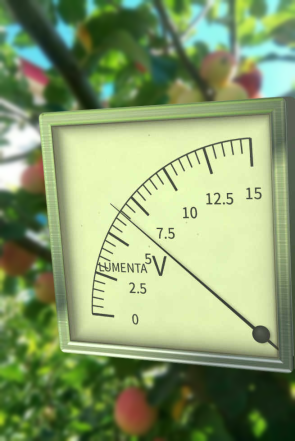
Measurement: 6.5 V
